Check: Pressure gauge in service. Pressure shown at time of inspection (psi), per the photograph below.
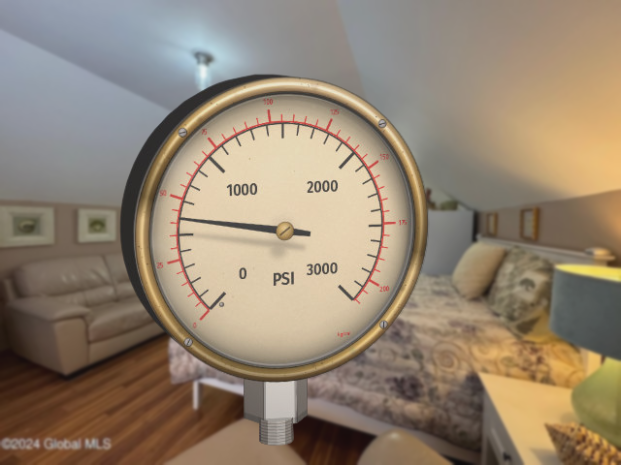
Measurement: 600 psi
